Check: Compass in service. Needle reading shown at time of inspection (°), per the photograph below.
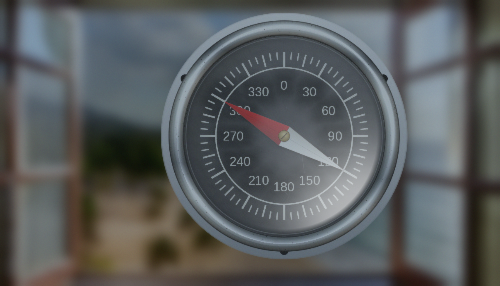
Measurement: 300 °
